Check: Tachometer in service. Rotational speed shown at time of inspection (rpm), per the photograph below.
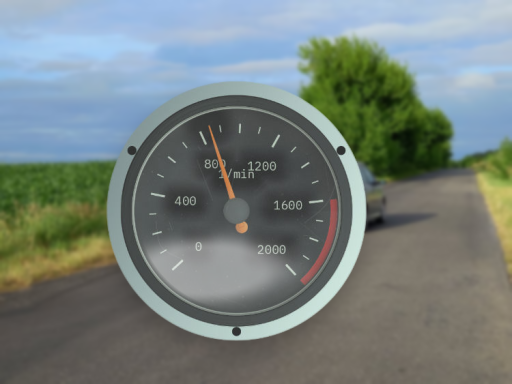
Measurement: 850 rpm
